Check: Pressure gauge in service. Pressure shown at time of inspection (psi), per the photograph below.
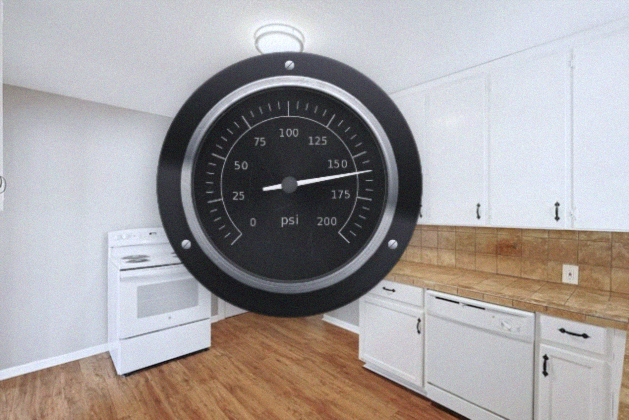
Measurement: 160 psi
